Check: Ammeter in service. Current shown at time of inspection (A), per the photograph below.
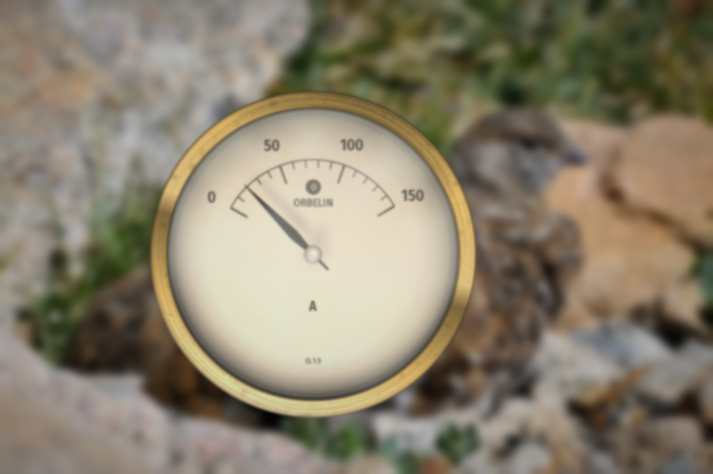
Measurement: 20 A
